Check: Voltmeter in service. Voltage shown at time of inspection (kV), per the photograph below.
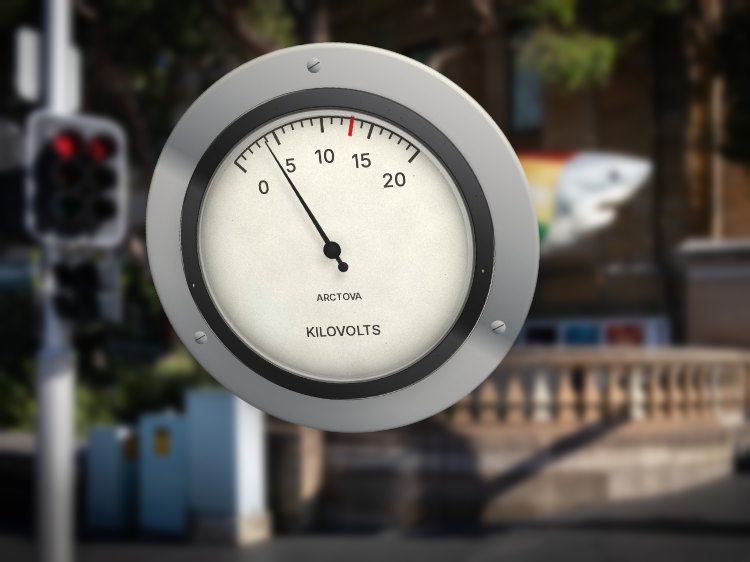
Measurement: 4 kV
